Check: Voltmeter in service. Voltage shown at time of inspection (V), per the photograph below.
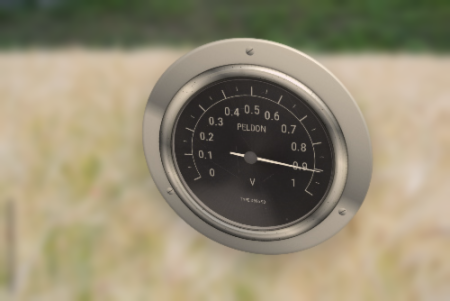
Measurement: 0.9 V
